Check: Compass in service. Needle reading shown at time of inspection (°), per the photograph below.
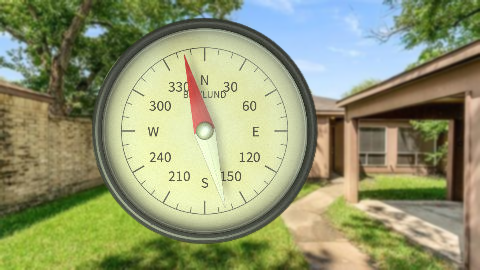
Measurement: 345 °
